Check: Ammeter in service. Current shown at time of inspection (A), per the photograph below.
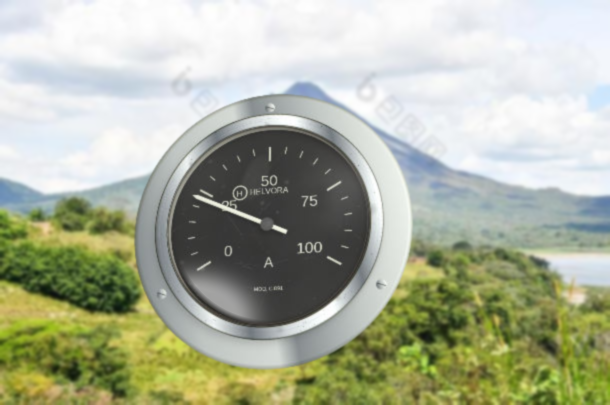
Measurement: 22.5 A
